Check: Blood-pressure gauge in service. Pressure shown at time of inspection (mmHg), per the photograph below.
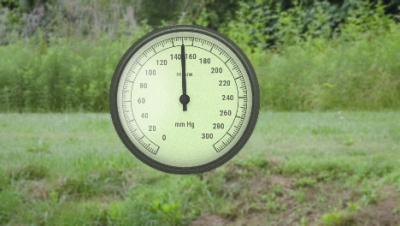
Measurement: 150 mmHg
